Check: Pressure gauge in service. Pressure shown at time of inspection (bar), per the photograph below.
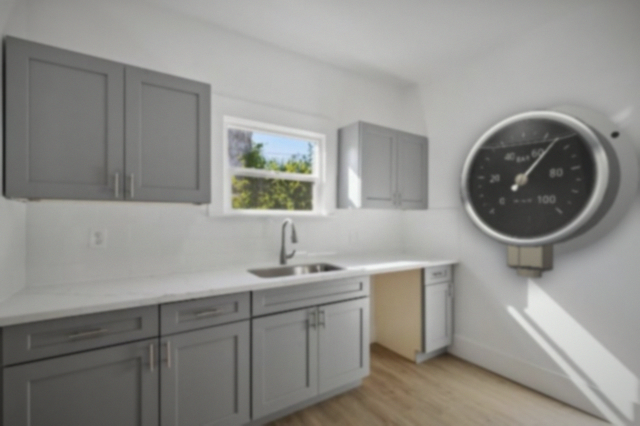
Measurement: 65 bar
